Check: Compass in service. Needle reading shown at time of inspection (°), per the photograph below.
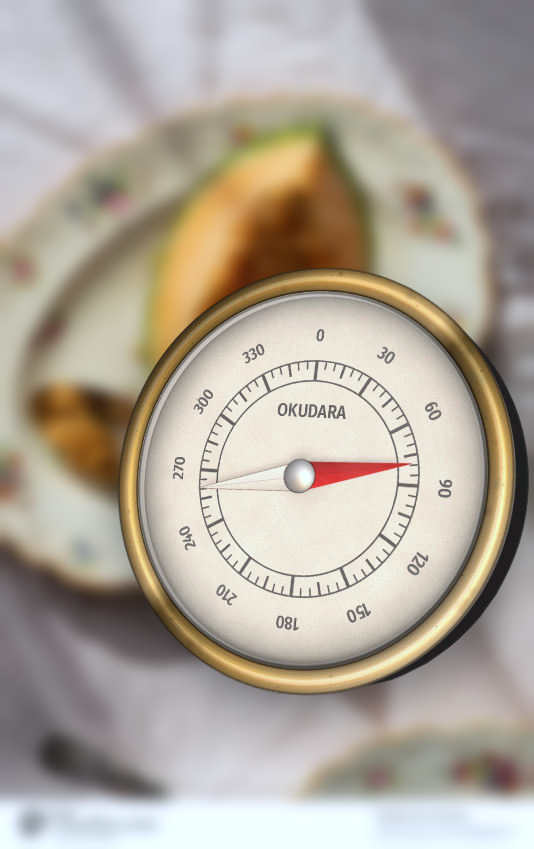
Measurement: 80 °
